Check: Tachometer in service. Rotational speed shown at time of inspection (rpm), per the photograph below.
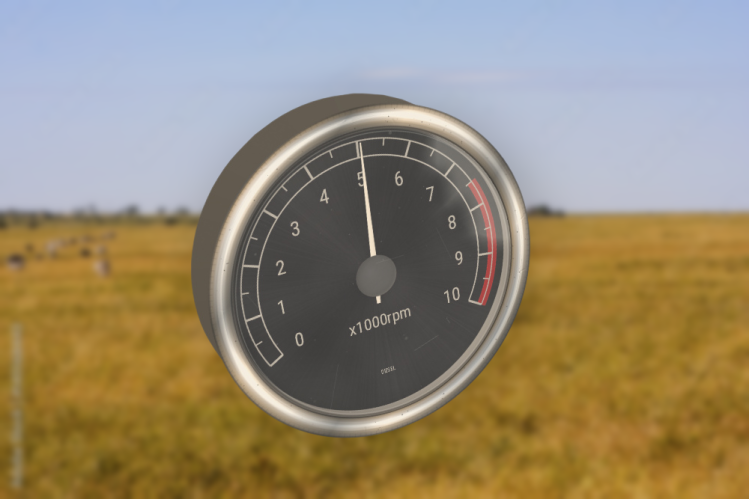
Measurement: 5000 rpm
